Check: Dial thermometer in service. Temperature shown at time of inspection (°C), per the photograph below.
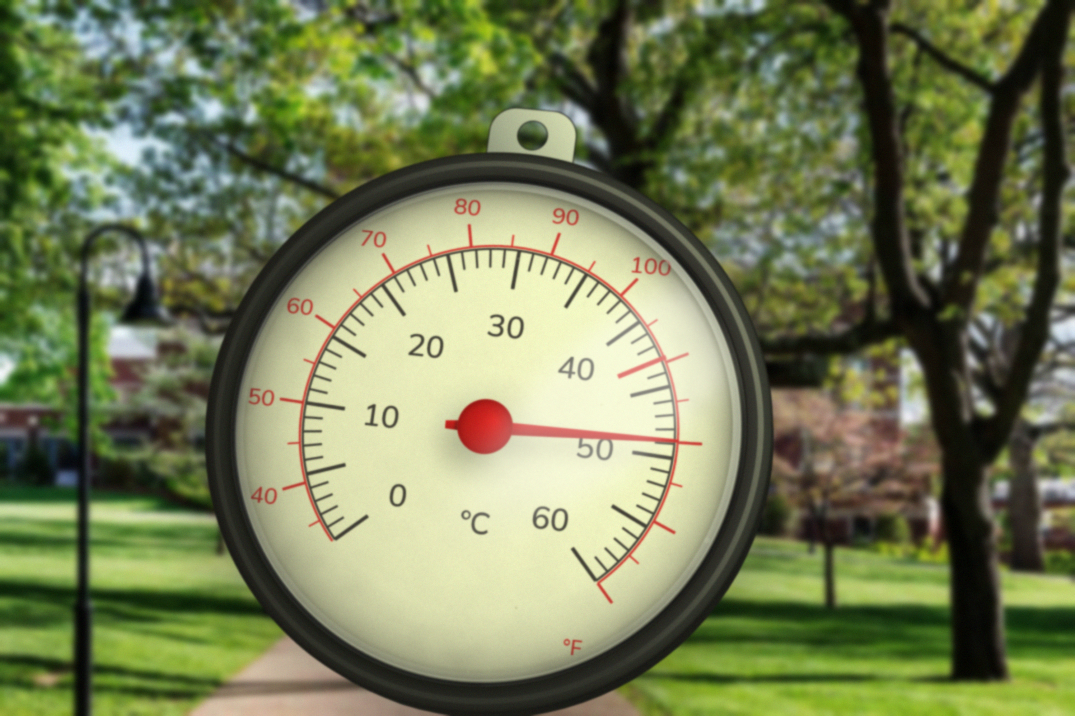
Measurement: 49 °C
